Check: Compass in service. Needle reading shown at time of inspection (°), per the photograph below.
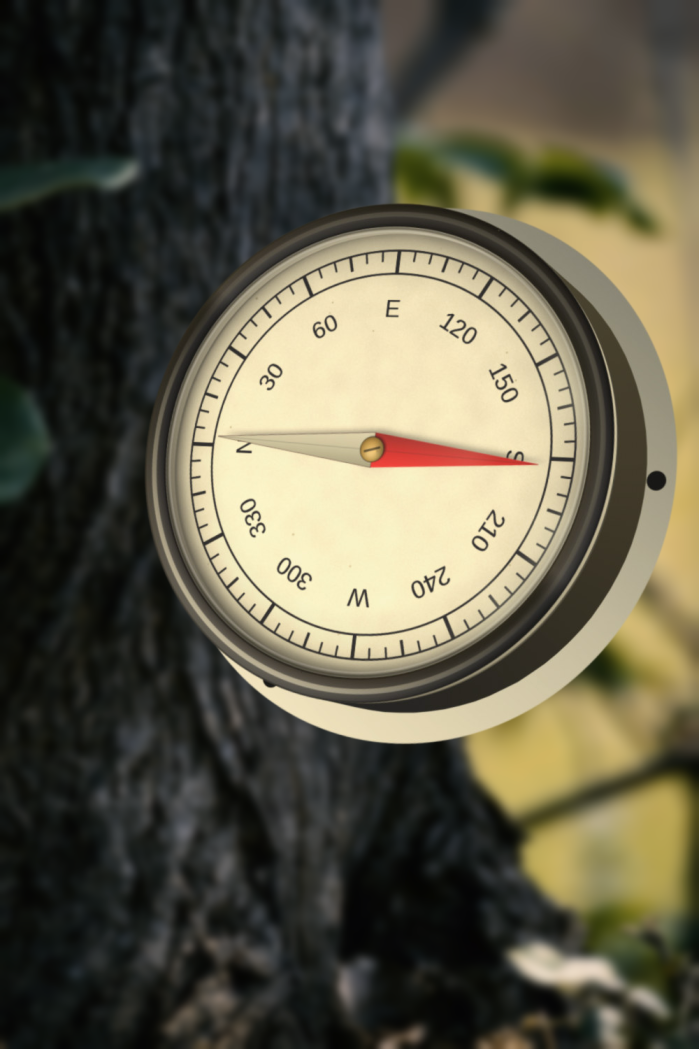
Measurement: 182.5 °
